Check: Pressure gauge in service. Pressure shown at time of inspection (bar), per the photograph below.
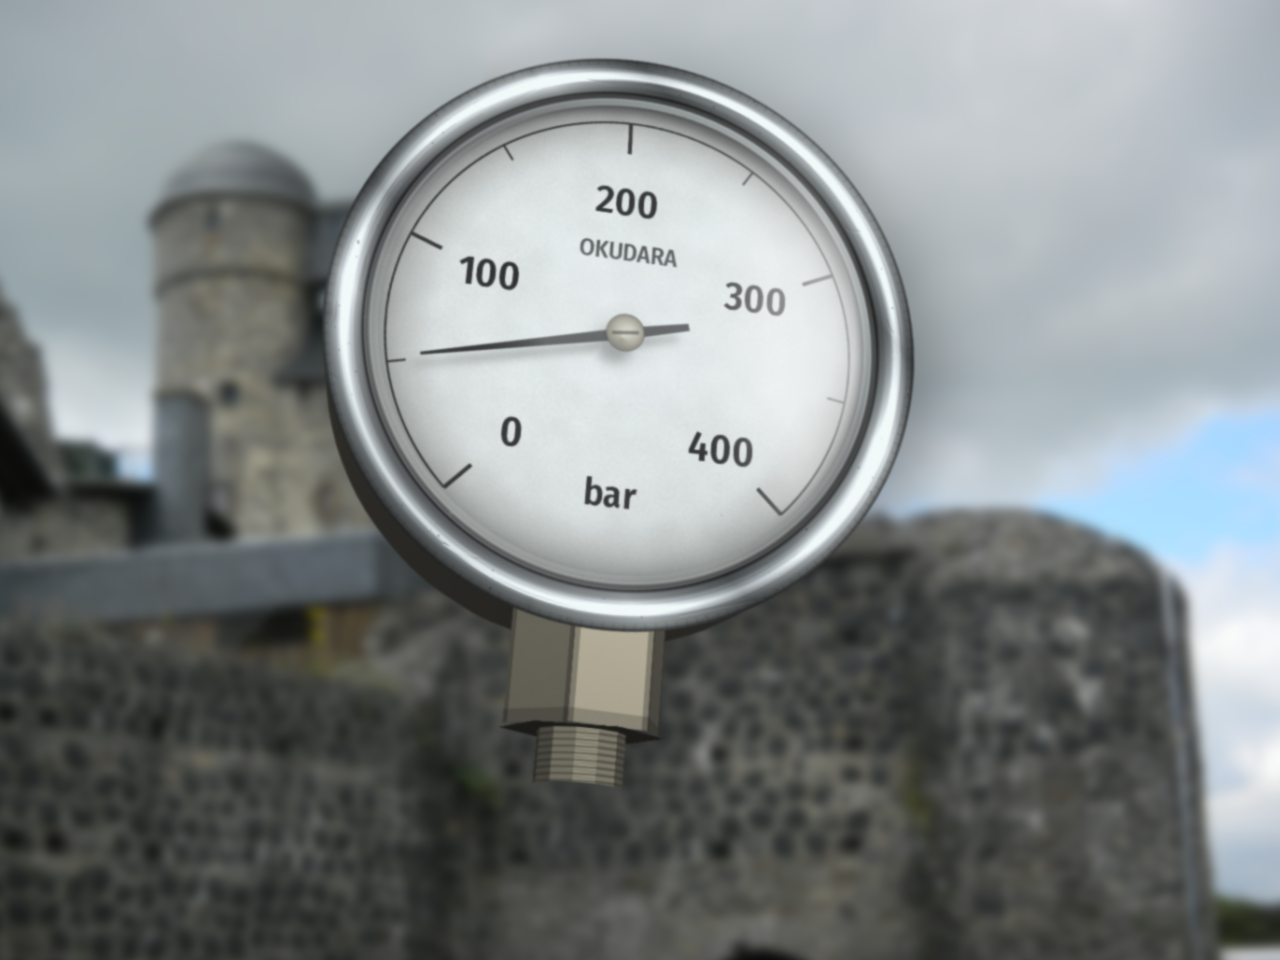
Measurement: 50 bar
